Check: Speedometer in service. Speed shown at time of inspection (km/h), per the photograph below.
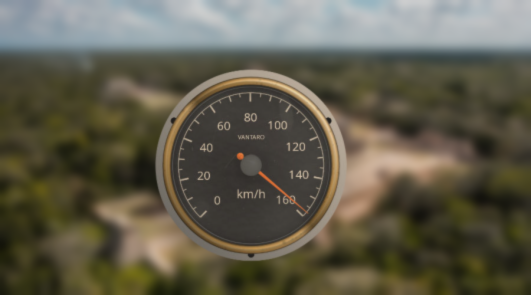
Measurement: 157.5 km/h
